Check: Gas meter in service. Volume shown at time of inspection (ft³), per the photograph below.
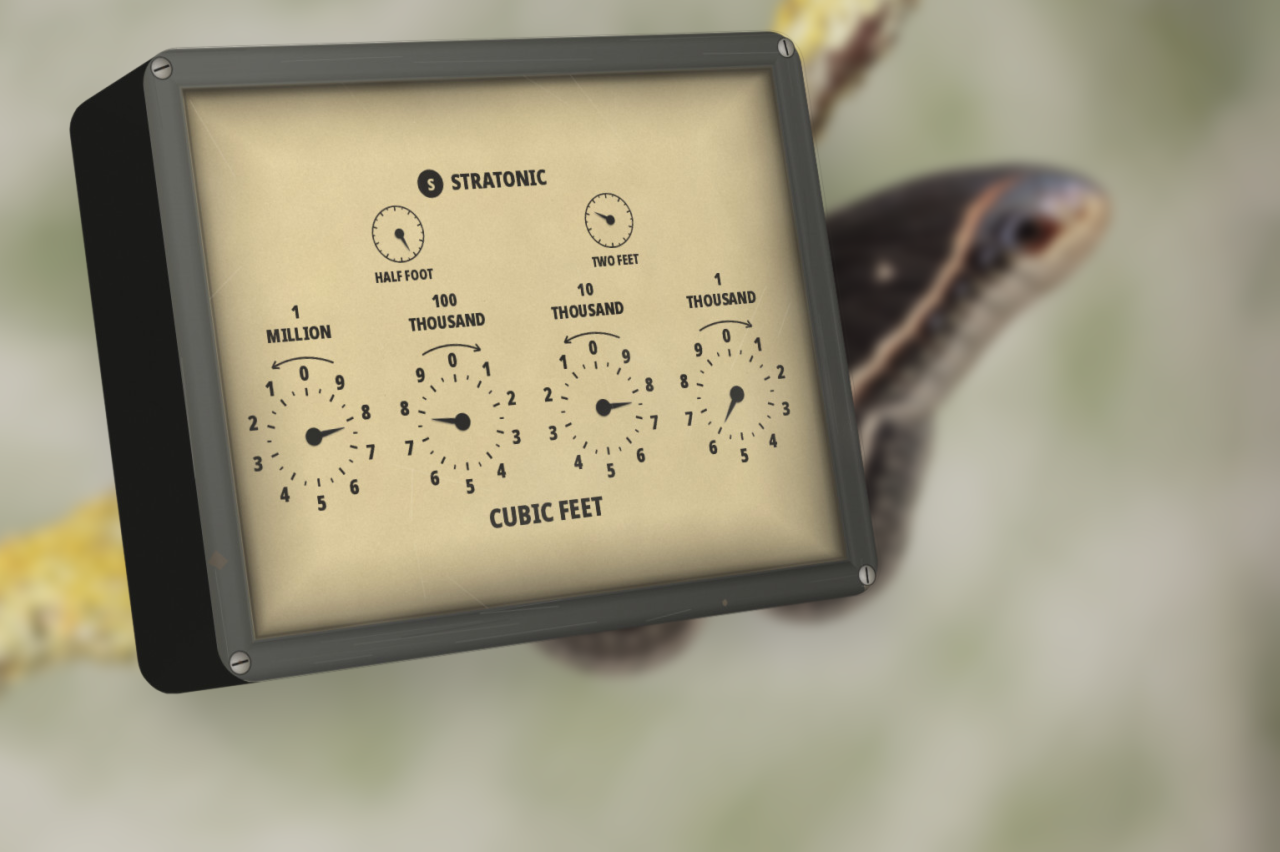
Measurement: 777600 ft³
